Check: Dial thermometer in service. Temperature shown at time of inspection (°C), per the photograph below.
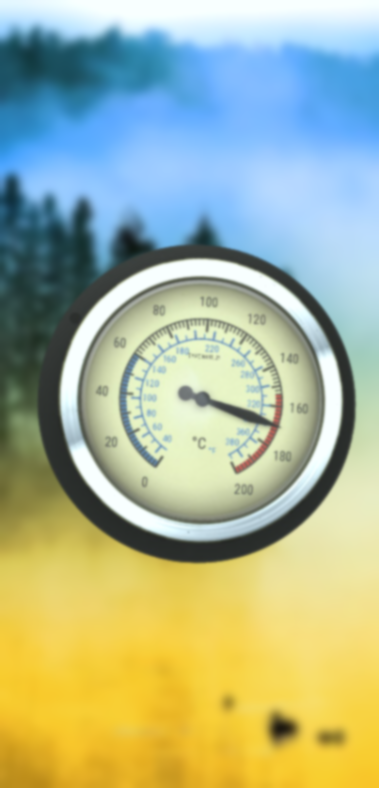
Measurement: 170 °C
